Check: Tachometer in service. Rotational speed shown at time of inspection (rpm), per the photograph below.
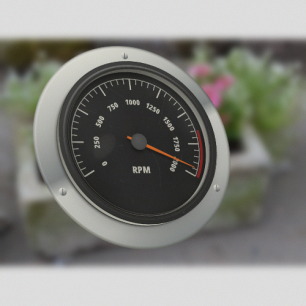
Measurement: 1950 rpm
